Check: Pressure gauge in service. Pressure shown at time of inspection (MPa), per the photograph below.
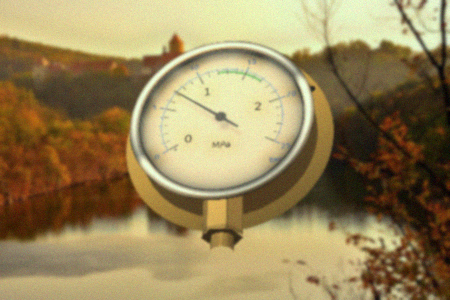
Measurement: 0.7 MPa
